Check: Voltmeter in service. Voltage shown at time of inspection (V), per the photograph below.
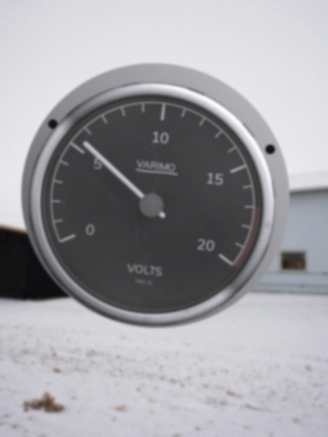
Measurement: 5.5 V
